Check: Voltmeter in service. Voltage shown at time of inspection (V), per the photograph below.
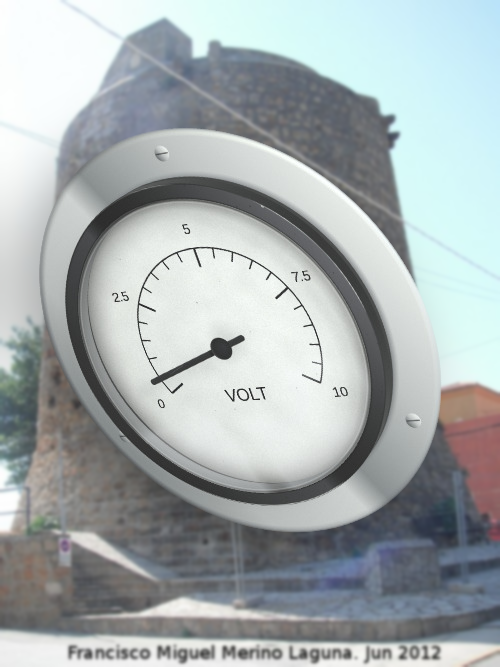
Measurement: 0.5 V
